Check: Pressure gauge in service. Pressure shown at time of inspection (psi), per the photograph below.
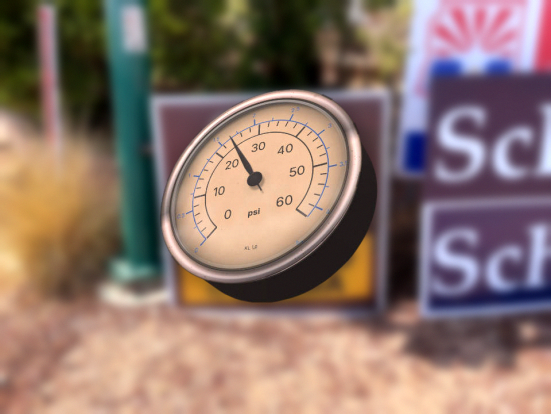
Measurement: 24 psi
